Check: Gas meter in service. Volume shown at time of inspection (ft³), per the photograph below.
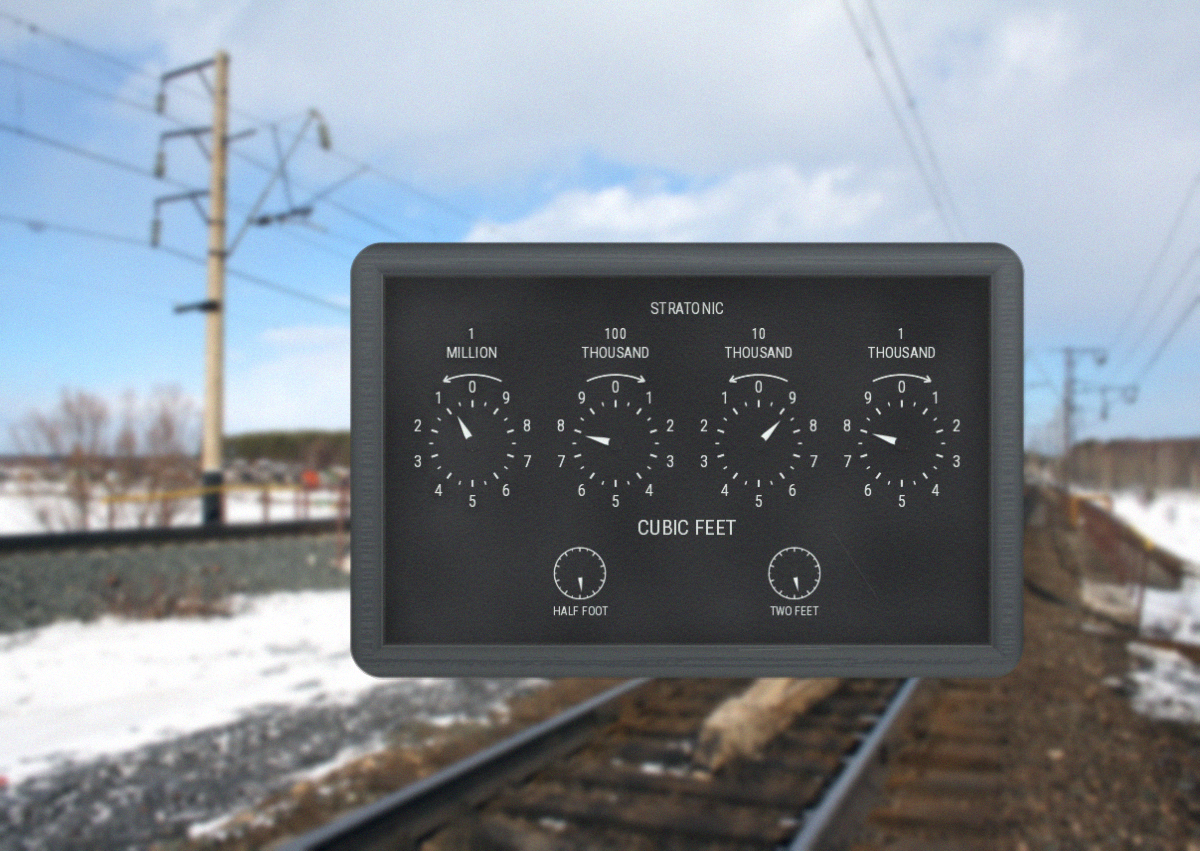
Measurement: 78800 ft³
